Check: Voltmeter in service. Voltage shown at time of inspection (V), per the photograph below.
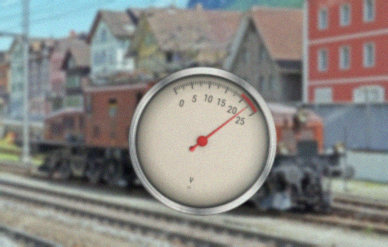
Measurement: 22.5 V
